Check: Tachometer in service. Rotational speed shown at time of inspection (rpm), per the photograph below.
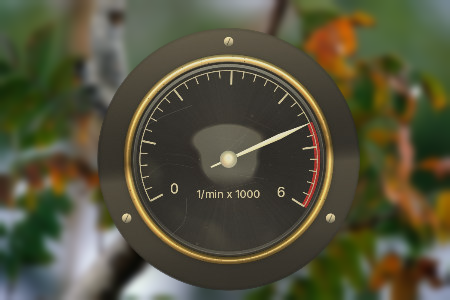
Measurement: 4600 rpm
